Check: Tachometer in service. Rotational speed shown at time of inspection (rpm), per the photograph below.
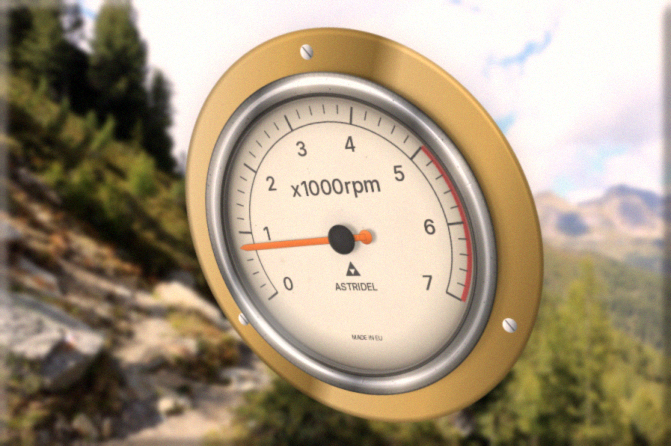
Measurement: 800 rpm
